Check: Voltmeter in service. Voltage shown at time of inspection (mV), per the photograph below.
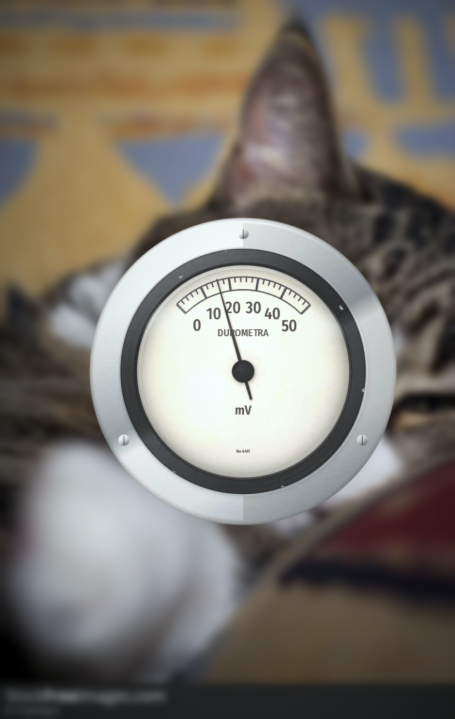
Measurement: 16 mV
